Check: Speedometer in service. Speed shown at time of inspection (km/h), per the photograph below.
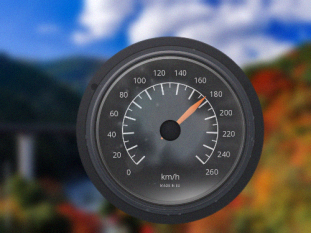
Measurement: 175 km/h
